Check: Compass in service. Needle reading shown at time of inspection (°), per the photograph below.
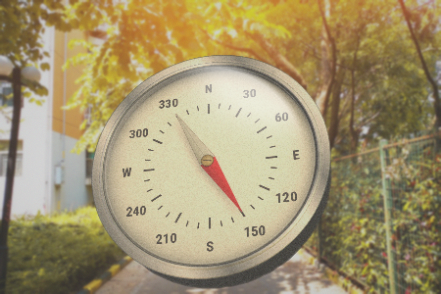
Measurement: 150 °
